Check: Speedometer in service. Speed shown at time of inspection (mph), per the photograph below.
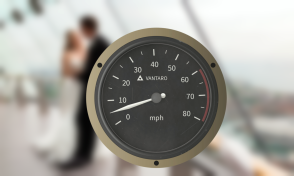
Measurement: 5 mph
